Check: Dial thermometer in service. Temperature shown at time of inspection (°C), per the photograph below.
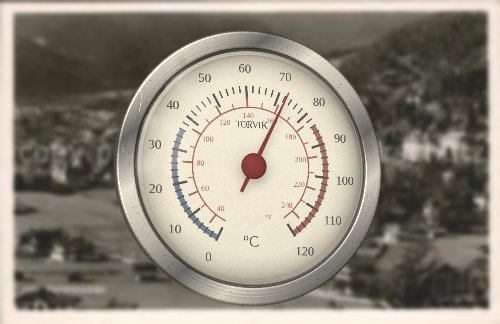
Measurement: 72 °C
